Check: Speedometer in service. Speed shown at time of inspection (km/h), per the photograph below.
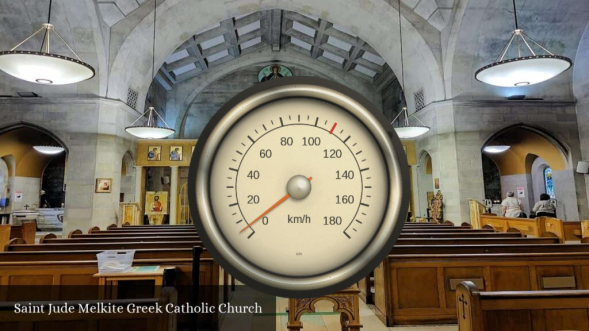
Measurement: 5 km/h
